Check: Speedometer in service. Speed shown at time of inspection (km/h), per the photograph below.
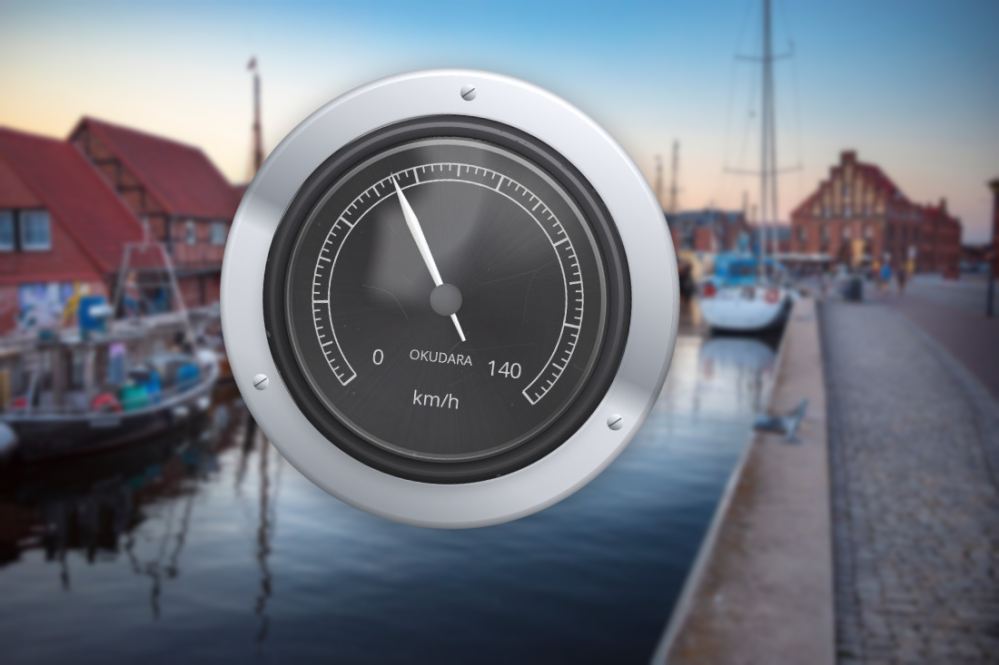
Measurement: 55 km/h
